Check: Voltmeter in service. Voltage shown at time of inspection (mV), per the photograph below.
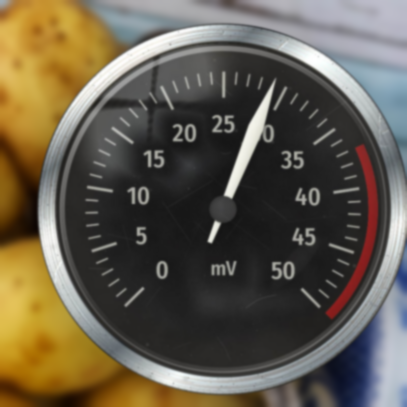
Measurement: 29 mV
